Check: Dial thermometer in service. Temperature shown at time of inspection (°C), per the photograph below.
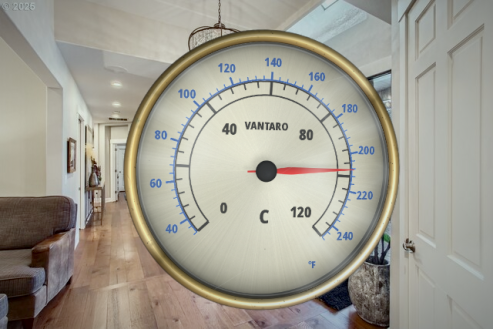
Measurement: 98 °C
